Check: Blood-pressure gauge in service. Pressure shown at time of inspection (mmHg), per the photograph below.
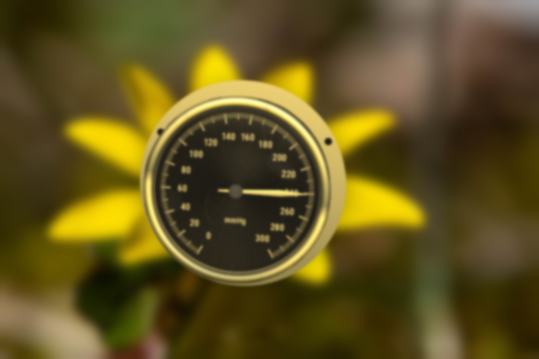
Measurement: 240 mmHg
